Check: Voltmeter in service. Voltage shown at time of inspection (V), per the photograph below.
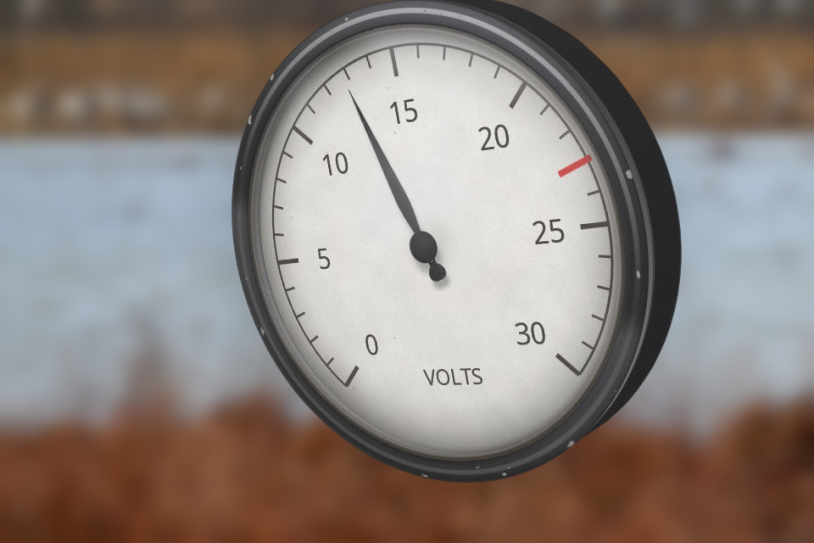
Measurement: 13 V
